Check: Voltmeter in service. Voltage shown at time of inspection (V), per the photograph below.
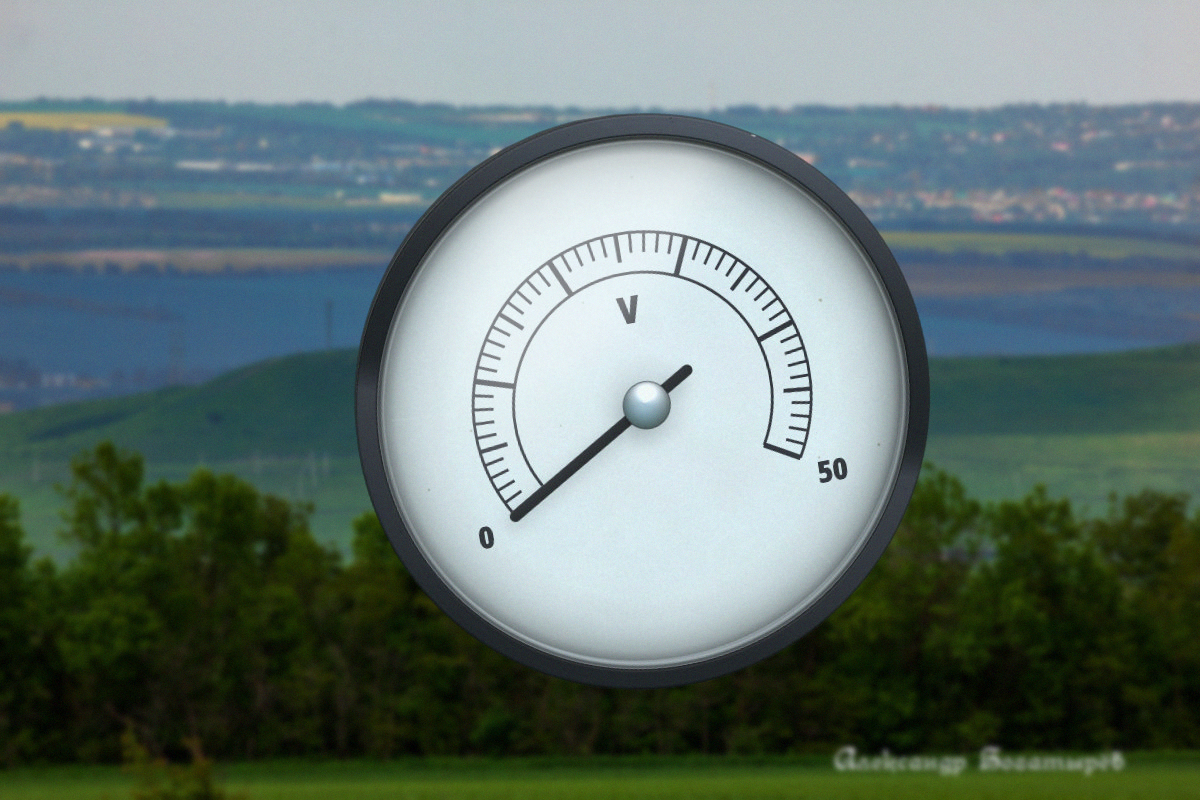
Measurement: 0 V
